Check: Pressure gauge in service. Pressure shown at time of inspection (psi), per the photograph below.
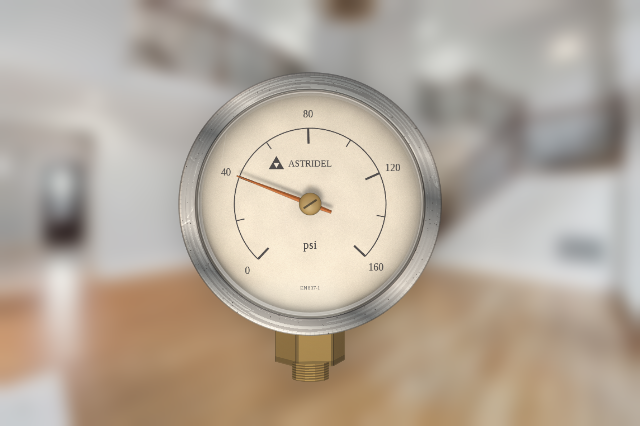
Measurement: 40 psi
